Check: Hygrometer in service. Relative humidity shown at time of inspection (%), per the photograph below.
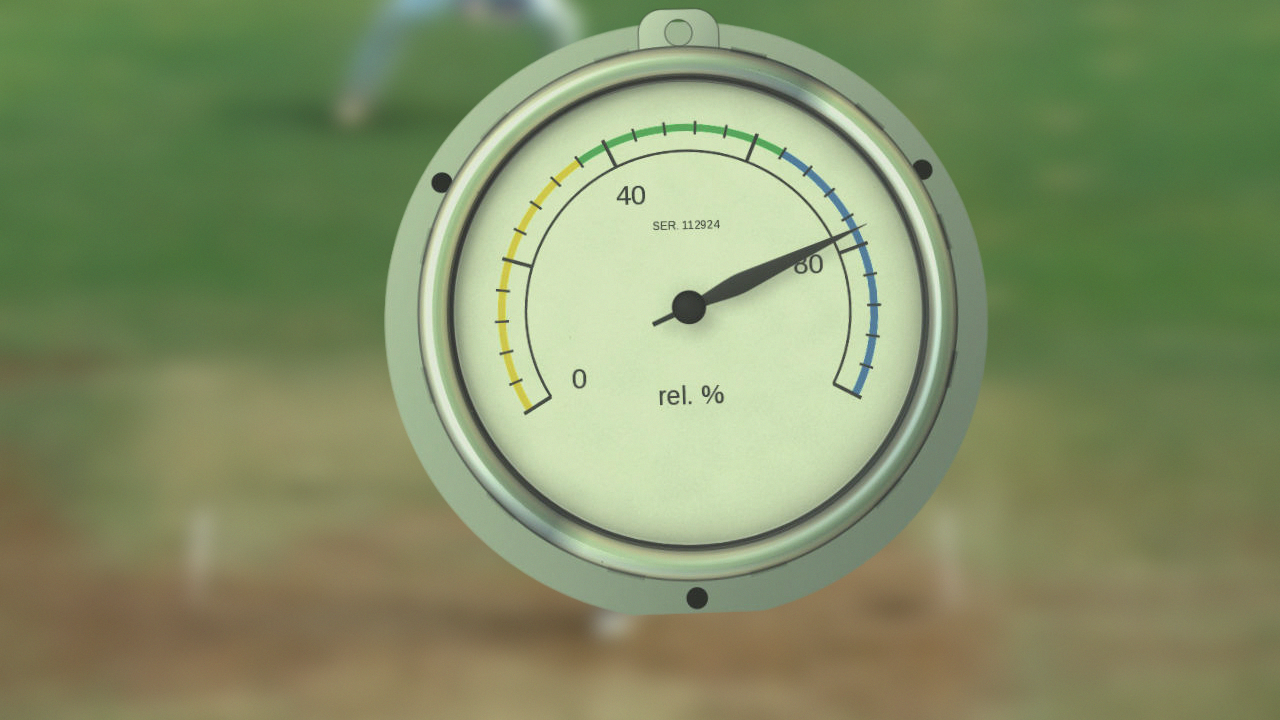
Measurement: 78 %
